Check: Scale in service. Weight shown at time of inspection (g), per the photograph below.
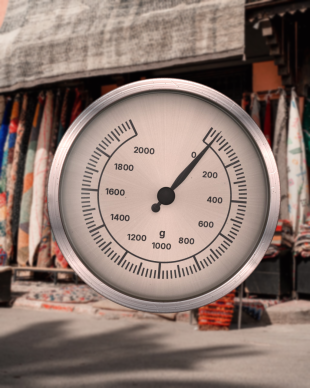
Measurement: 40 g
